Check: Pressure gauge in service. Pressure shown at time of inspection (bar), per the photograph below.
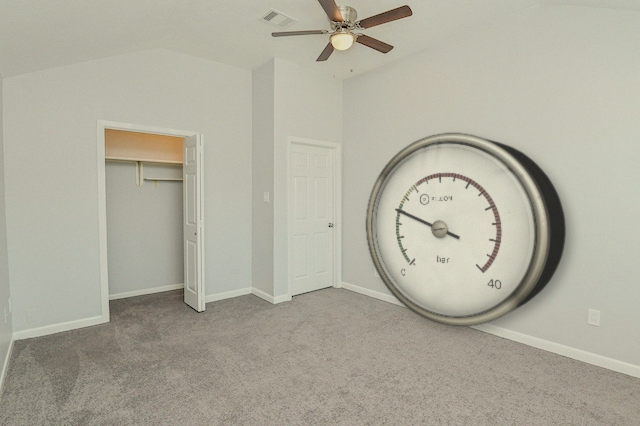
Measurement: 10 bar
